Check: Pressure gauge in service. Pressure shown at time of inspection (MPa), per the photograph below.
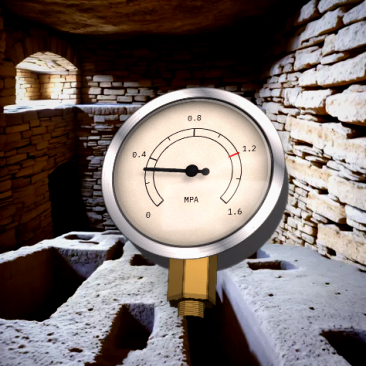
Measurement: 0.3 MPa
